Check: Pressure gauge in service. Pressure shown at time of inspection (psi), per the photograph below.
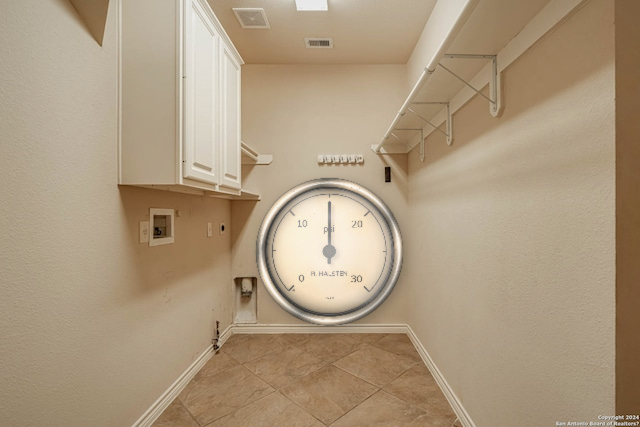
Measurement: 15 psi
